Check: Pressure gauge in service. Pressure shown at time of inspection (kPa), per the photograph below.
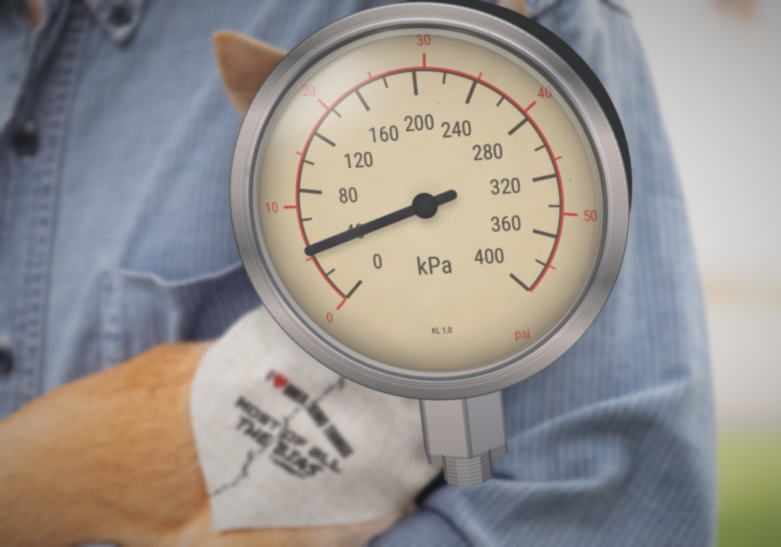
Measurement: 40 kPa
